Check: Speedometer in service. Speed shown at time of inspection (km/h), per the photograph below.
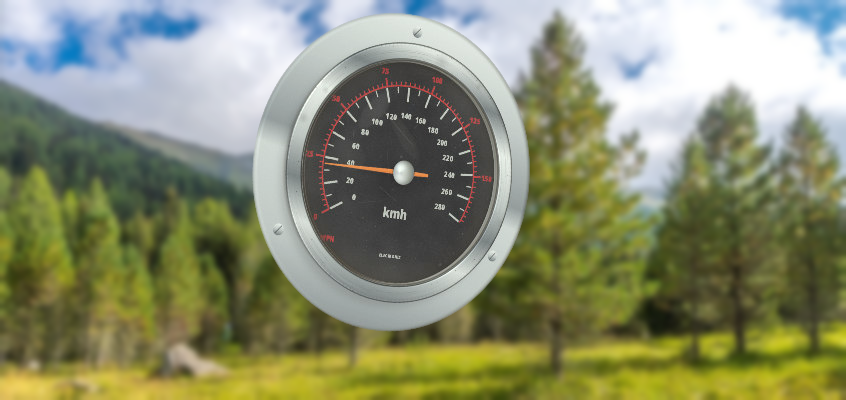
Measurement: 35 km/h
